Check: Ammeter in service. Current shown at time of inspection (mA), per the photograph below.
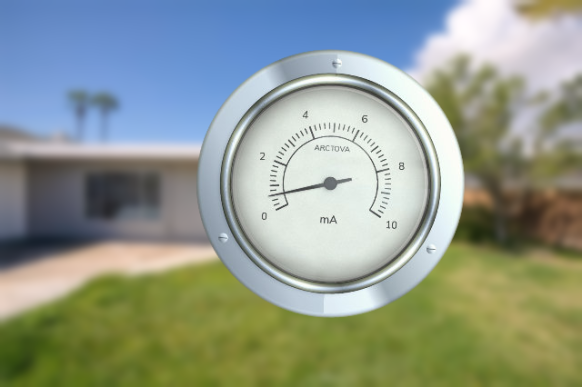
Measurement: 0.6 mA
